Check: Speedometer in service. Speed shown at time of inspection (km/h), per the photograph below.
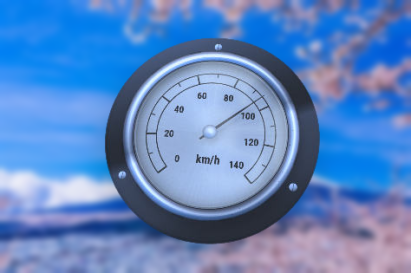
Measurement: 95 km/h
